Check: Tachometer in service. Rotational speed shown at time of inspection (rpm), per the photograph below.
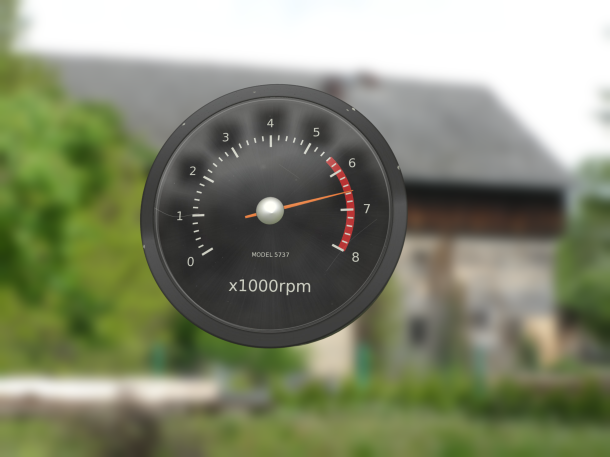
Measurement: 6600 rpm
